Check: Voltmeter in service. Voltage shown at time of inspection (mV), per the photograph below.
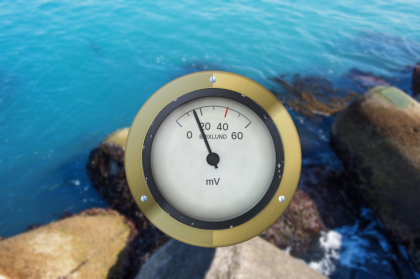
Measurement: 15 mV
